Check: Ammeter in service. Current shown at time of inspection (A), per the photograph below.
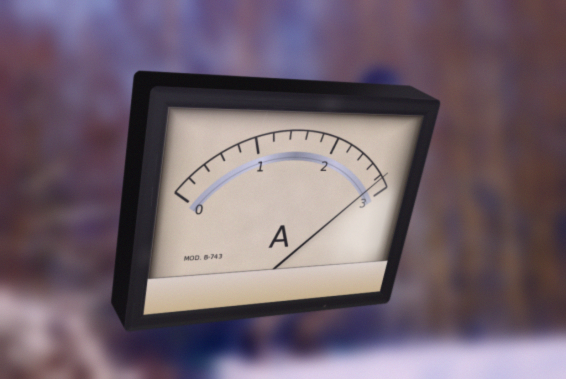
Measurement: 2.8 A
